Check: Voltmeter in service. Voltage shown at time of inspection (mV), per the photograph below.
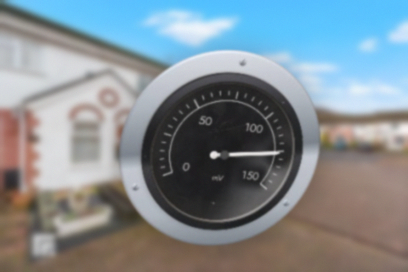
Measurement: 125 mV
